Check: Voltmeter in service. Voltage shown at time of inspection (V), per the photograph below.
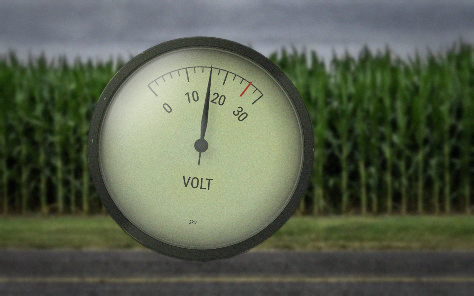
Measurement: 16 V
